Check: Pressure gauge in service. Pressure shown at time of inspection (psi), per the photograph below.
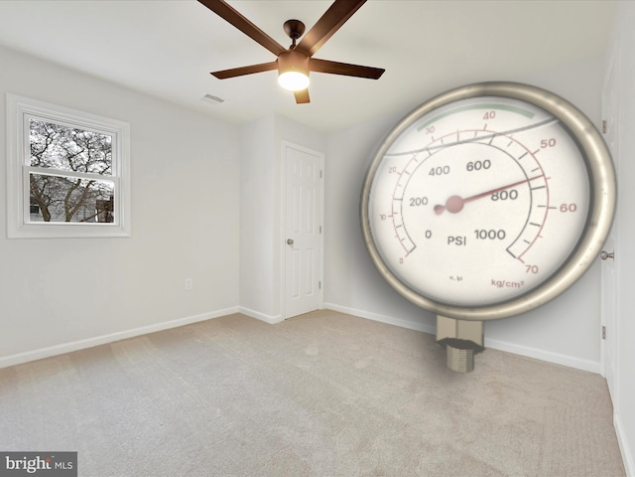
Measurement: 775 psi
